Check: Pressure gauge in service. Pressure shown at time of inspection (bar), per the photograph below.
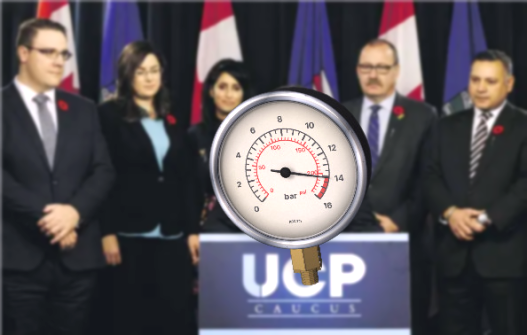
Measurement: 14 bar
